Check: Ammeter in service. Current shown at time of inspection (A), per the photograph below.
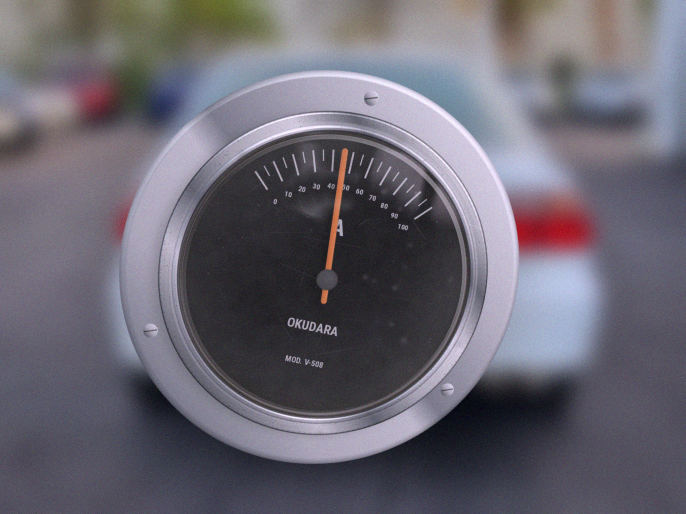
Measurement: 45 A
